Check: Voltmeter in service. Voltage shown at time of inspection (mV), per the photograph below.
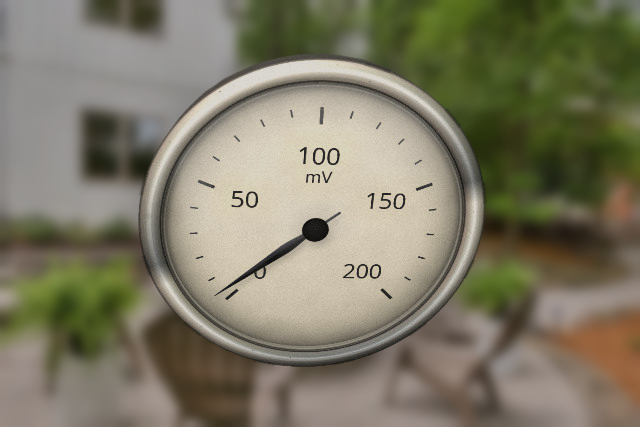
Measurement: 5 mV
